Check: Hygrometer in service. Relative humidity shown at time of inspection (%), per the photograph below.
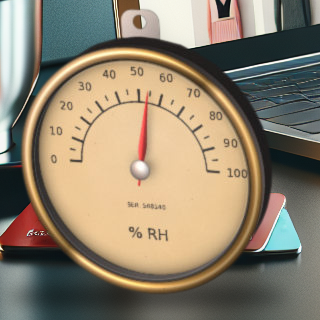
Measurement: 55 %
